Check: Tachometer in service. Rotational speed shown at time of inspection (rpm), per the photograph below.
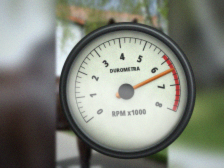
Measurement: 6400 rpm
